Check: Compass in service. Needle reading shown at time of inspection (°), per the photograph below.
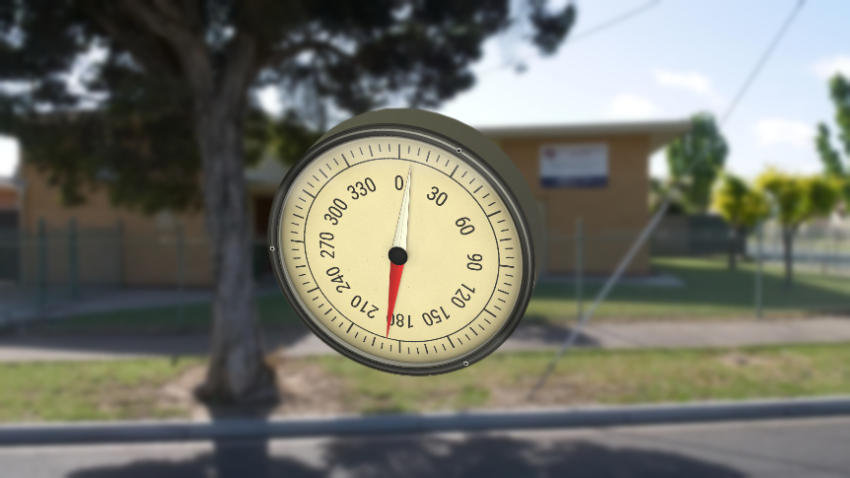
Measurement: 187.5 °
